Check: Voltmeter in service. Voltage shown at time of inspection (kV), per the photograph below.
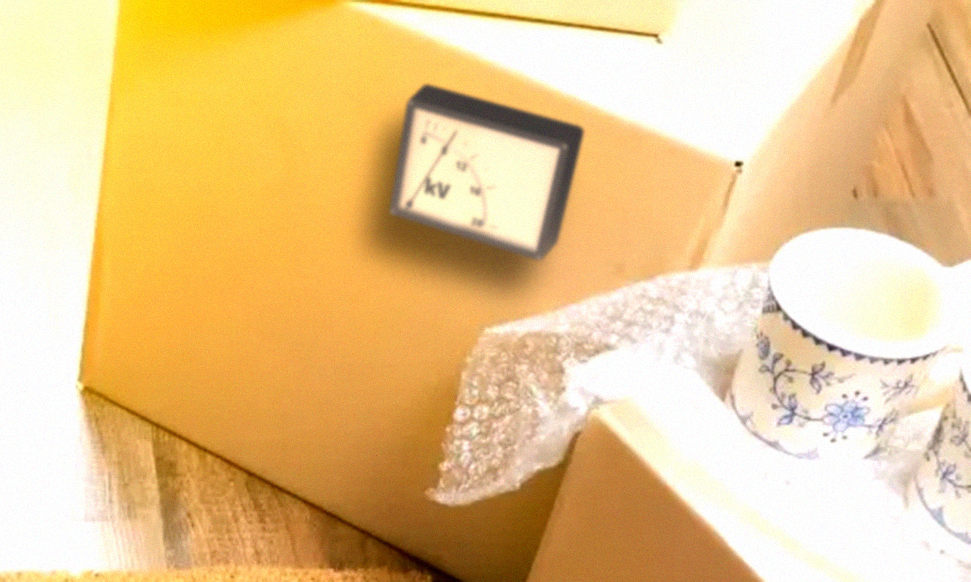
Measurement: 8 kV
